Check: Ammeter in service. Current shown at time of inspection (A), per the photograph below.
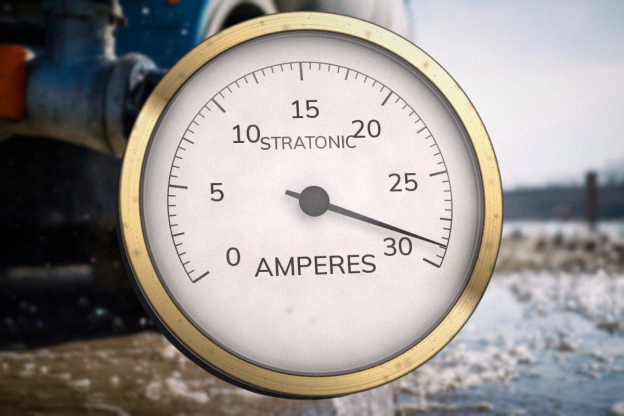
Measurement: 29 A
